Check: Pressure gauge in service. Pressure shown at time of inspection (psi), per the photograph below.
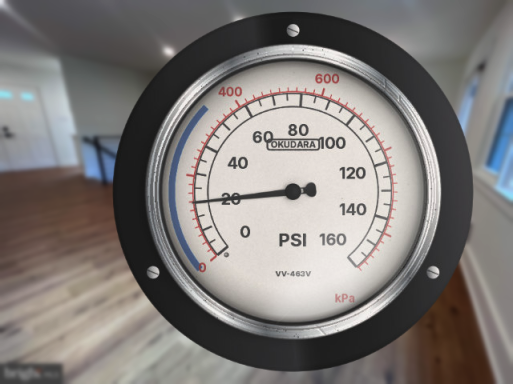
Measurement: 20 psi
